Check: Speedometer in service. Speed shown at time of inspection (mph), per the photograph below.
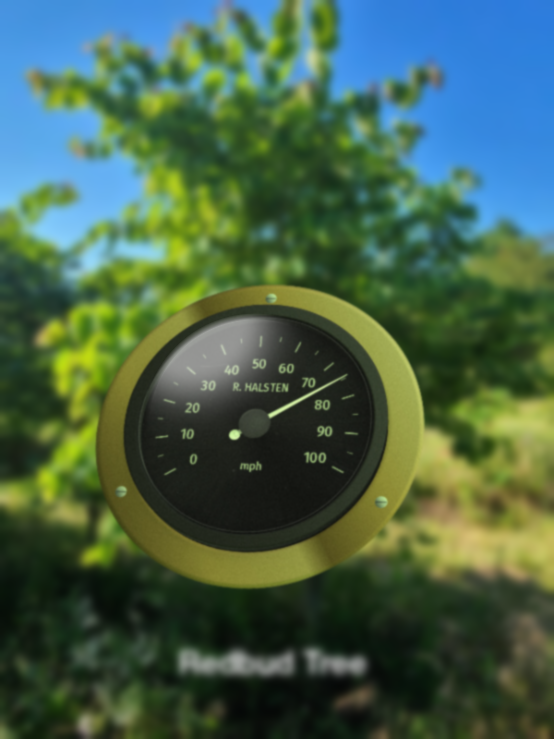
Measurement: 75 mph
